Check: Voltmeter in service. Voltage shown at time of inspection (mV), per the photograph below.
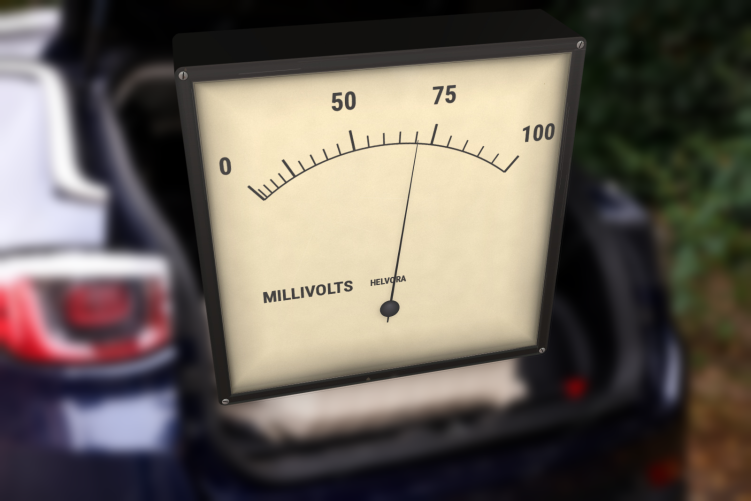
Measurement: 70 mV
